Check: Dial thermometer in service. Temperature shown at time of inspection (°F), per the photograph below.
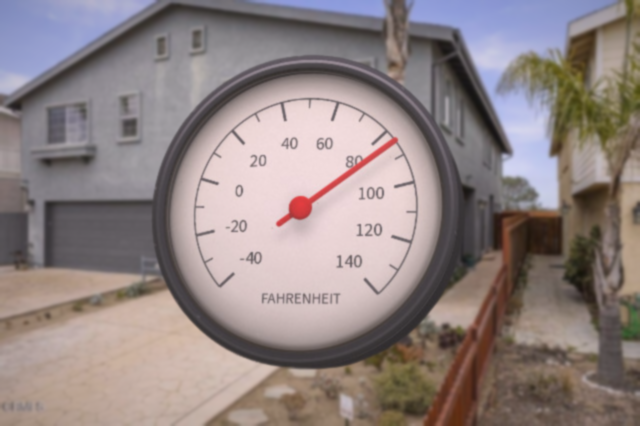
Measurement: 85 °F
